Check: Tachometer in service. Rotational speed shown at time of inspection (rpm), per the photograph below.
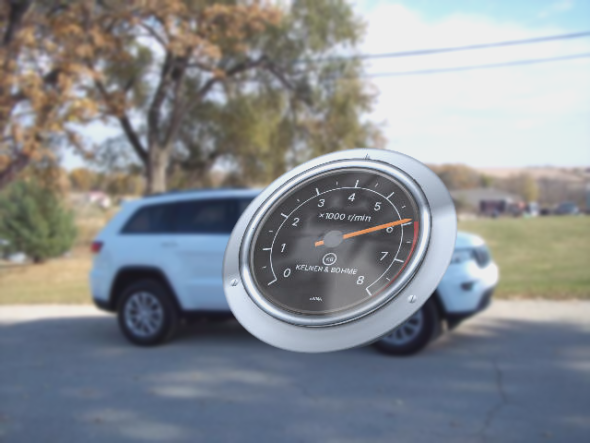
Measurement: 6000 rpm
